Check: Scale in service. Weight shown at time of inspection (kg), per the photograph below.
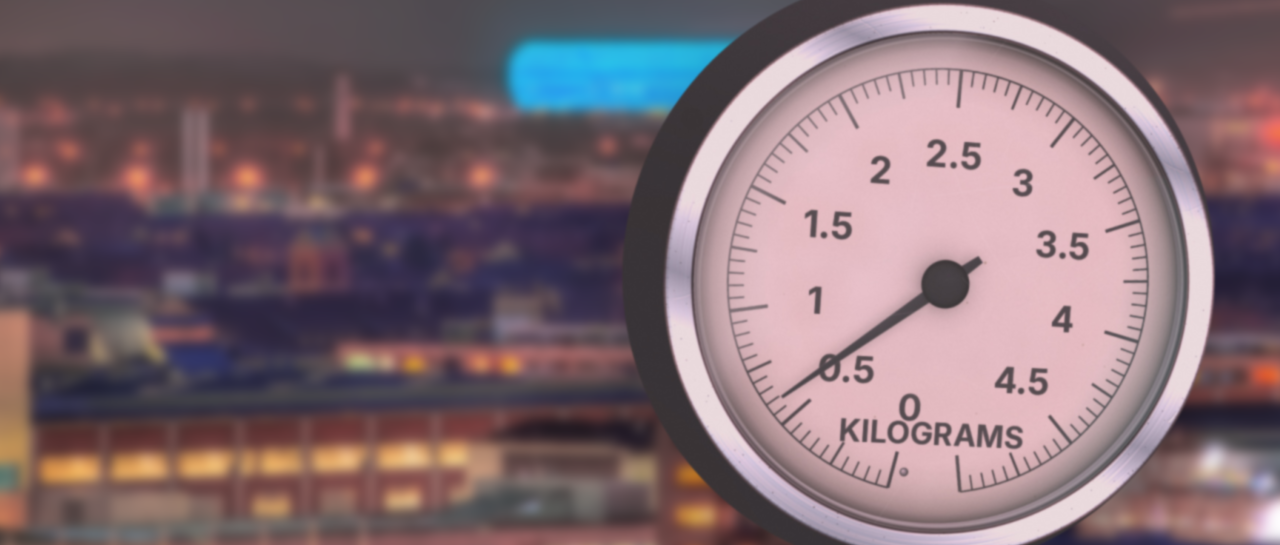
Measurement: 0.6 kg
